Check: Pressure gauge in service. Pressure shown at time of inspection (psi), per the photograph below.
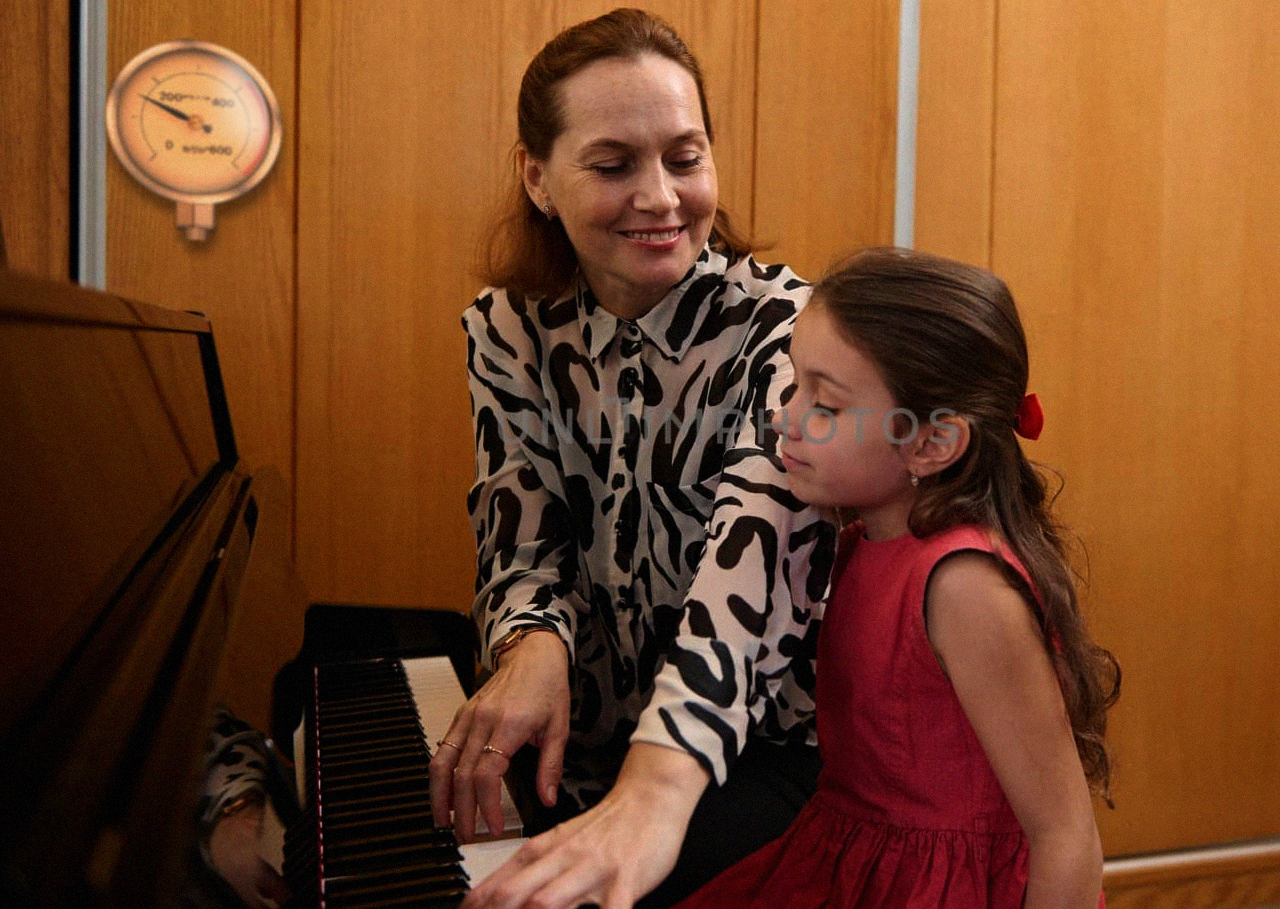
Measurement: 150 psi
